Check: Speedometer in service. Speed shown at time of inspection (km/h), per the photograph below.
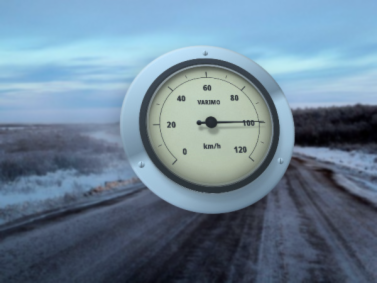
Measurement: 100 km/h
